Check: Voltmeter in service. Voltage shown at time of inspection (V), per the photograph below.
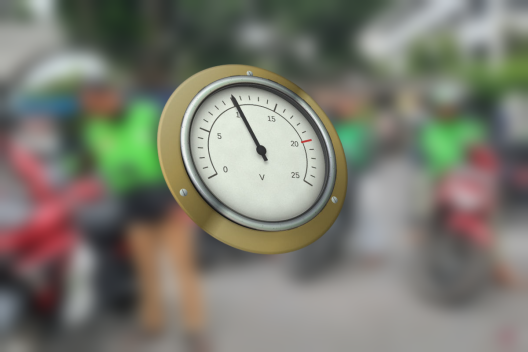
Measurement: 10 V
